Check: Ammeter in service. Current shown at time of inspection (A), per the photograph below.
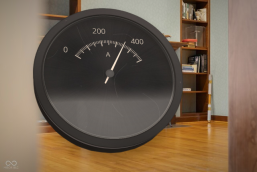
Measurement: 350 A
